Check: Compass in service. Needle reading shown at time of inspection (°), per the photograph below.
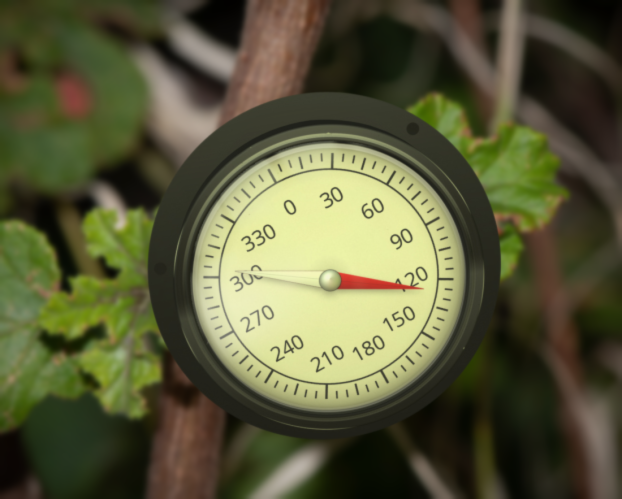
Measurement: 125 °
